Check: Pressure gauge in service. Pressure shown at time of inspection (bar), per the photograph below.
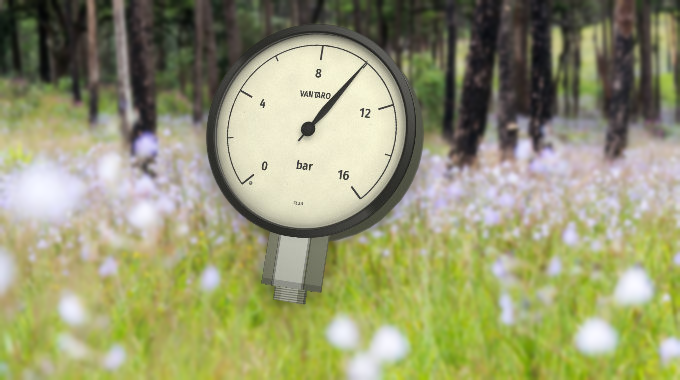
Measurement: 10 bar
